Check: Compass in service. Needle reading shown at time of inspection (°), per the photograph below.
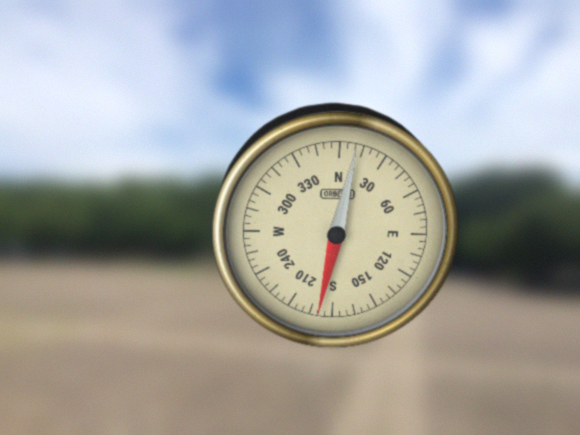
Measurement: 190 °
